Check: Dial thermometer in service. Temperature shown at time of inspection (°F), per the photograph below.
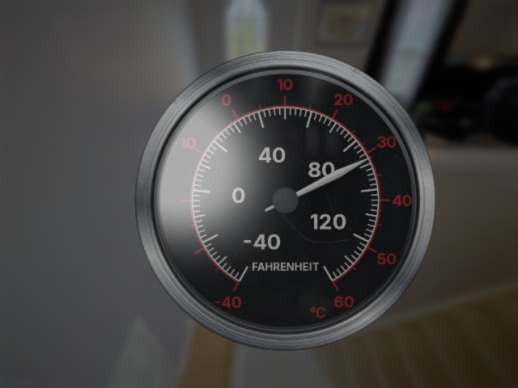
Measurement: 88 °F
